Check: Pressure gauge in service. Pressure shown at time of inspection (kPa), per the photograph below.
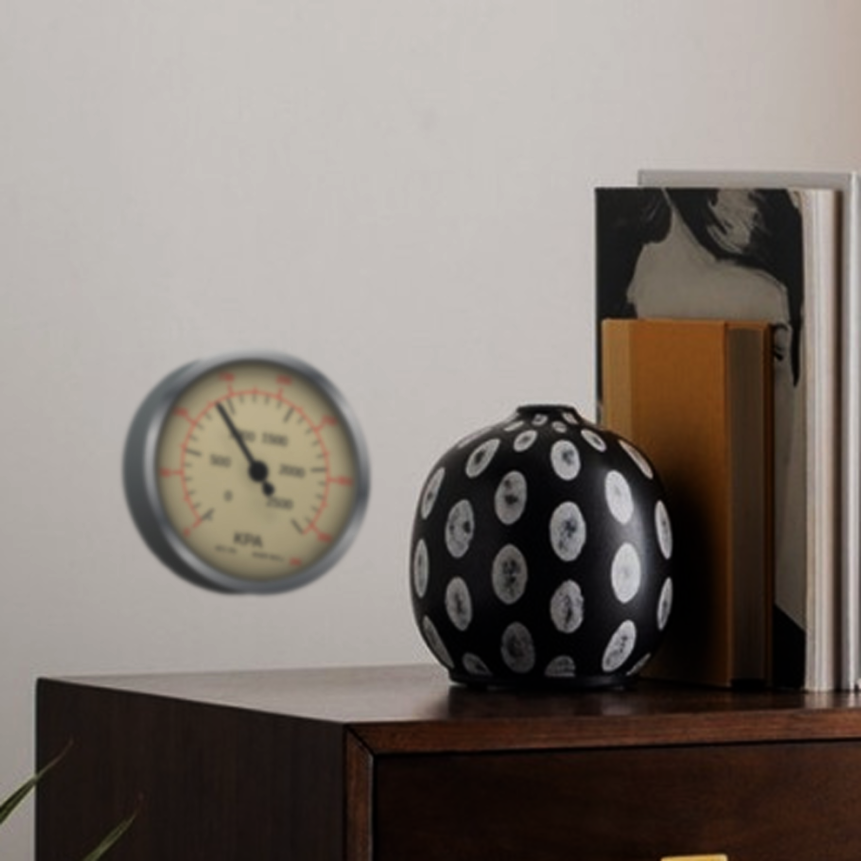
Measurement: 900 kPa
